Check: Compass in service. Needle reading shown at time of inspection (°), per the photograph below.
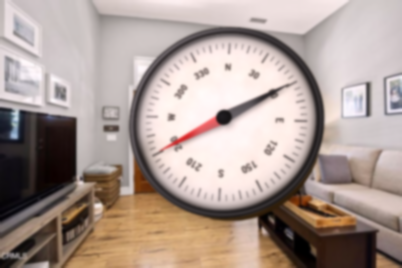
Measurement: 240 °
